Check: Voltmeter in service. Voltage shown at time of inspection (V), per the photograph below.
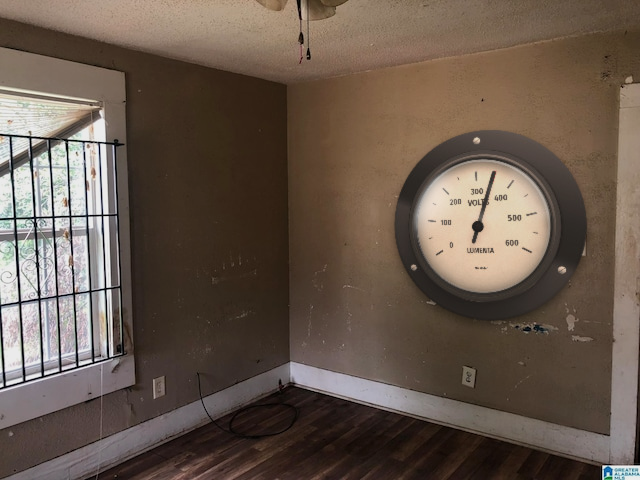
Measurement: 350 V
